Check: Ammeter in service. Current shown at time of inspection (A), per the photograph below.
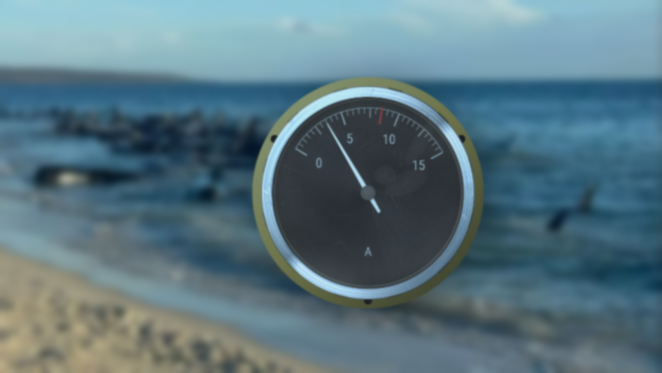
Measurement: 3.5 A
